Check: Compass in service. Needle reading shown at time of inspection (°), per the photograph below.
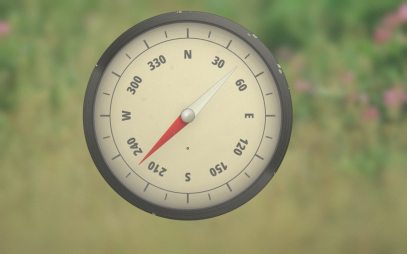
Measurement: 225 °
